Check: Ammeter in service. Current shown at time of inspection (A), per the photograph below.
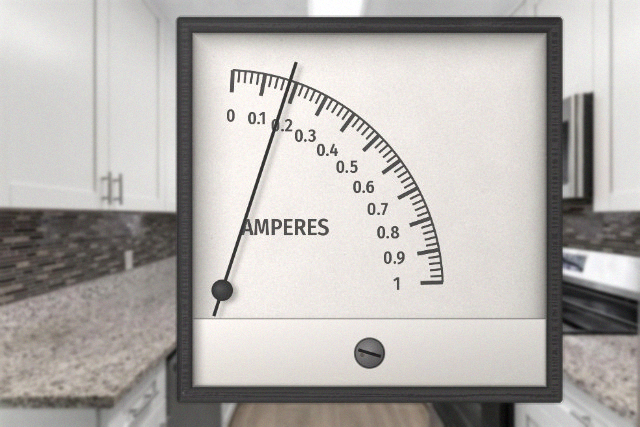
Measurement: 0.18 A
